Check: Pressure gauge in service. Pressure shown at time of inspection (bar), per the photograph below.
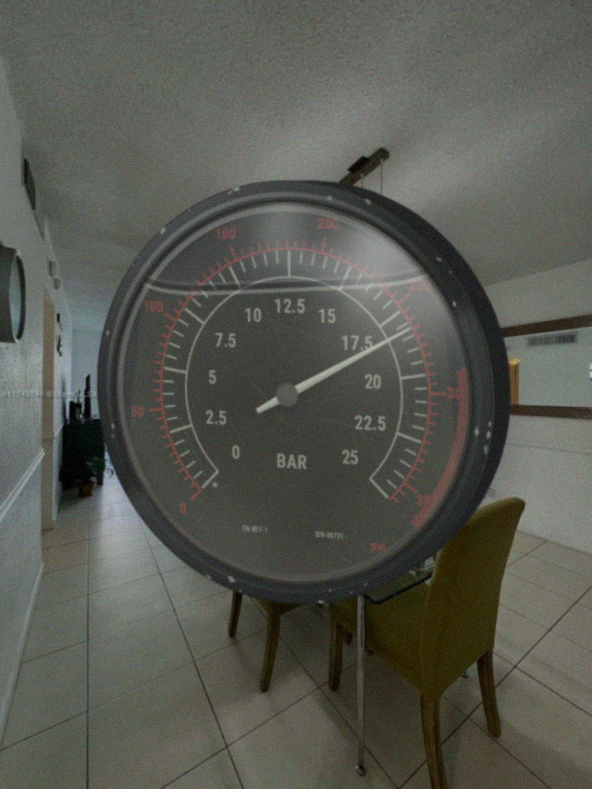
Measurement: 18.25 bar
